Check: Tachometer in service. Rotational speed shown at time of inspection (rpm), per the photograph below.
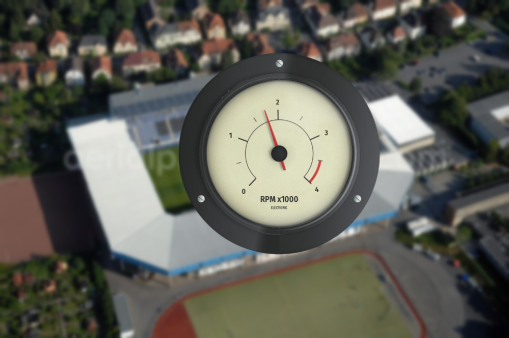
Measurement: 1750 rpm
